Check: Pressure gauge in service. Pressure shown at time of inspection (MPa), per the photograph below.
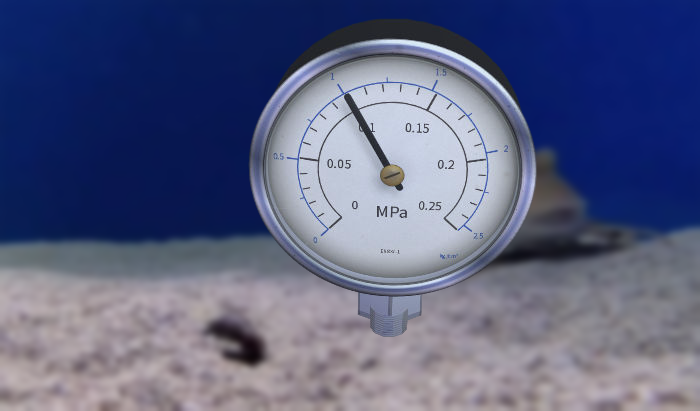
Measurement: 0.1 MPa
